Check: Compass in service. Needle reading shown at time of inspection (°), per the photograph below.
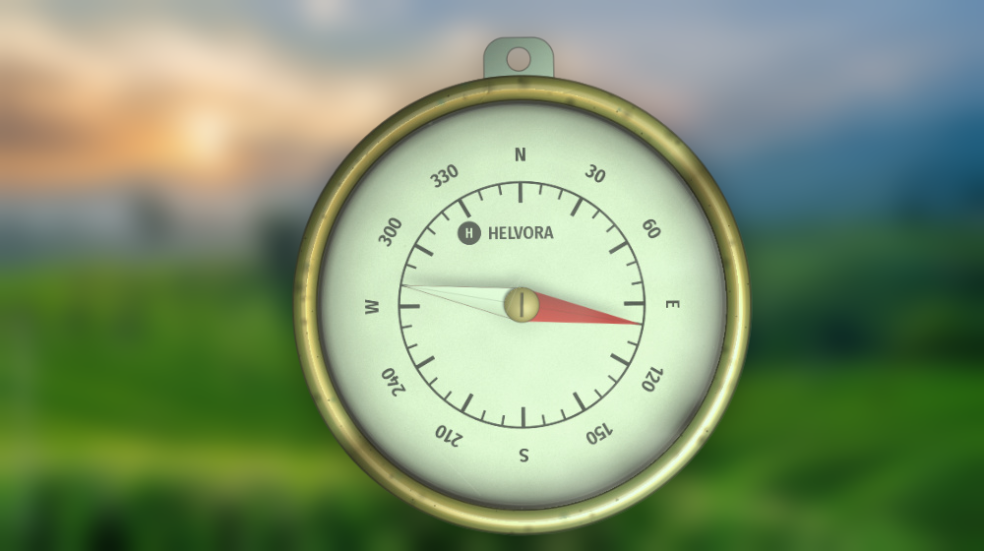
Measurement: 100 °
